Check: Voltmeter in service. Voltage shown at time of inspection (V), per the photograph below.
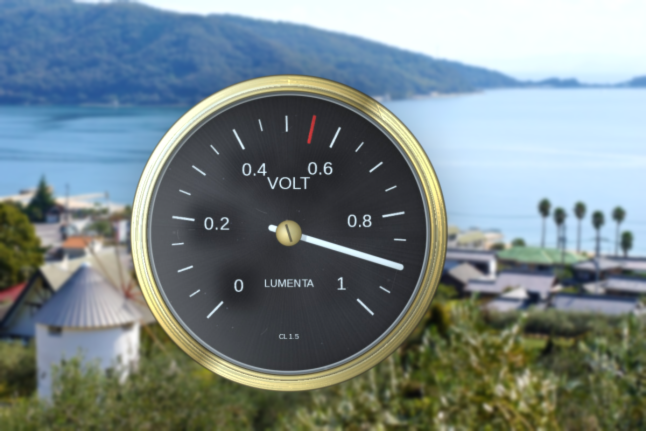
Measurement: 0.9 V
